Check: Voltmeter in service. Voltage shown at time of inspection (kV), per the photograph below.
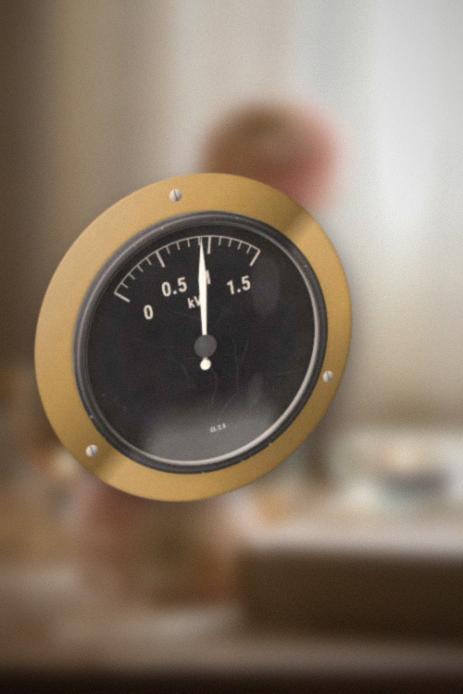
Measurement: 0.9 kV
